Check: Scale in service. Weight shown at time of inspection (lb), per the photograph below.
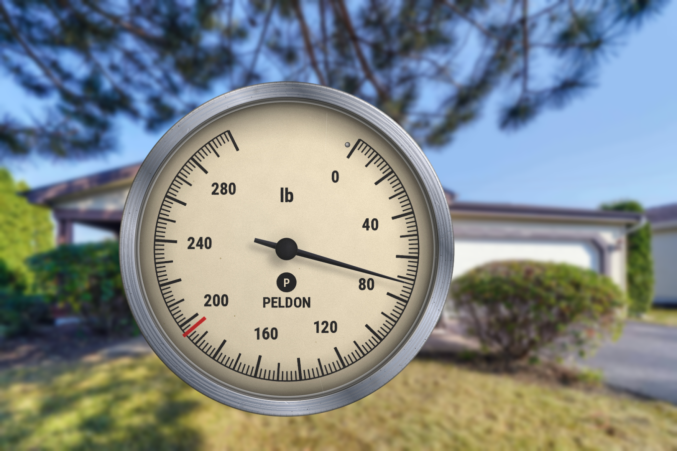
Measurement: 72 lb
